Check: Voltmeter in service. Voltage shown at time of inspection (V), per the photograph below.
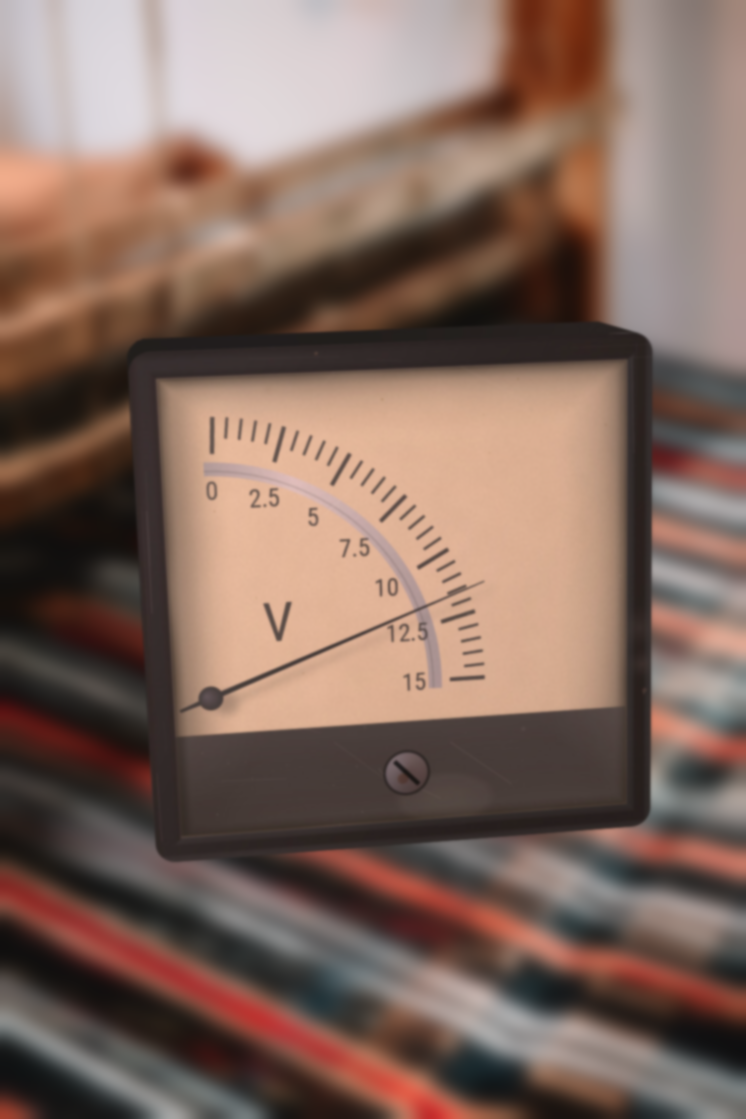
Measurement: 11.5 V
